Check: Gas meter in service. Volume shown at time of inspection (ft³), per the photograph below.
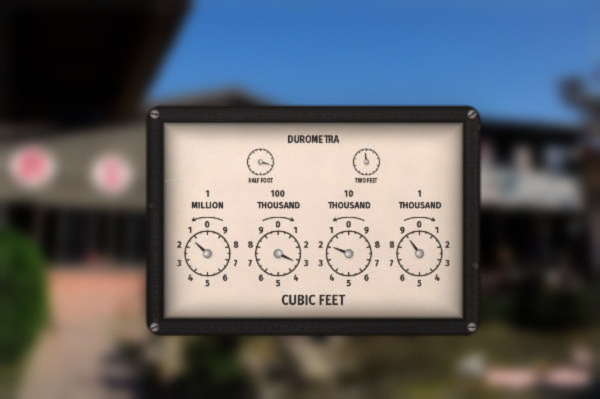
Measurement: 131900 ft³
